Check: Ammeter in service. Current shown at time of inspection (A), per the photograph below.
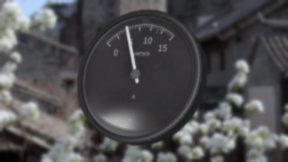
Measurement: 5 A
